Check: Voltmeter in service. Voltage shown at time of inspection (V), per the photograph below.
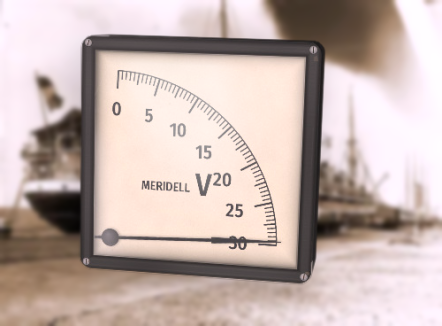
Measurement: 29.5 V
